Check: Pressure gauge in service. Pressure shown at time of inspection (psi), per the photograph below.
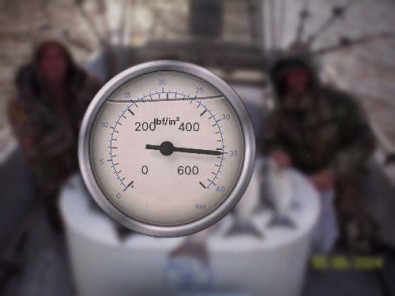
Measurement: 510 psi
